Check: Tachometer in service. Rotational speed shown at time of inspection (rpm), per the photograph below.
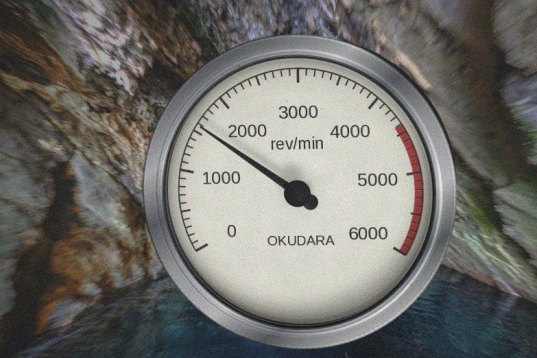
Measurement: 1600 rpm
